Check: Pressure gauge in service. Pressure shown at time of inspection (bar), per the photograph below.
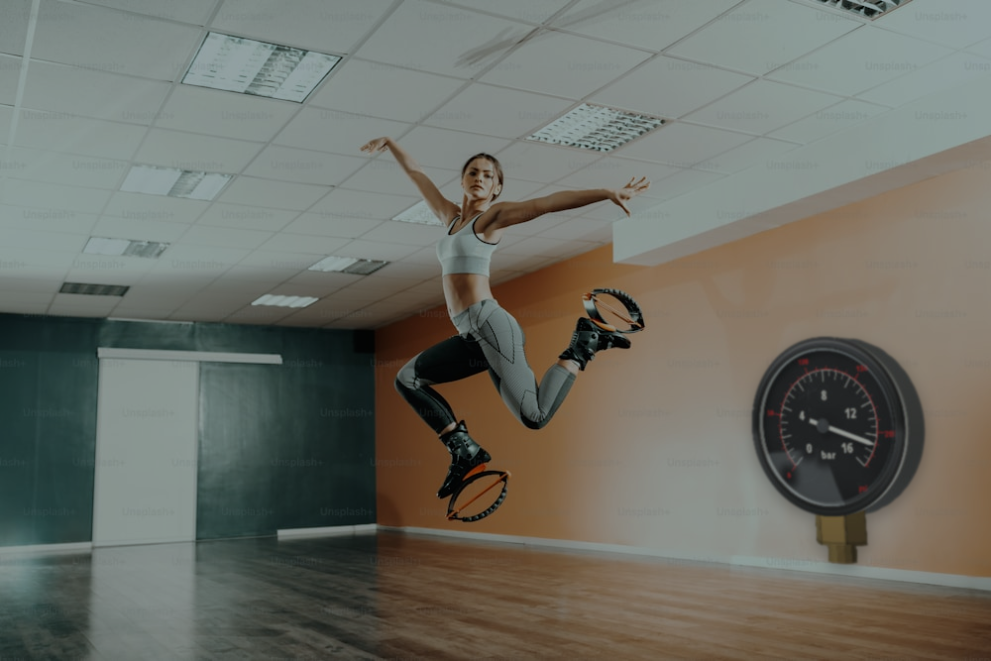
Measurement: 14.5 bar
